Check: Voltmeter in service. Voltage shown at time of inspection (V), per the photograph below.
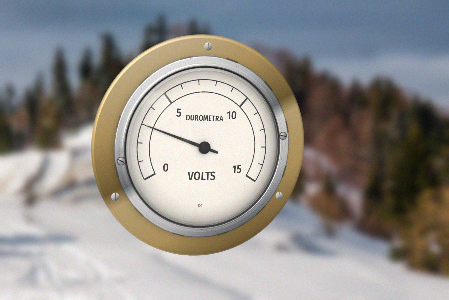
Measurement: 3 V
